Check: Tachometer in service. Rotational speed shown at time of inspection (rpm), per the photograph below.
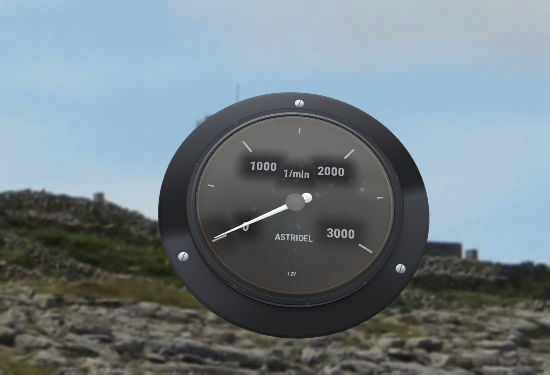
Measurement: 0 rpm
